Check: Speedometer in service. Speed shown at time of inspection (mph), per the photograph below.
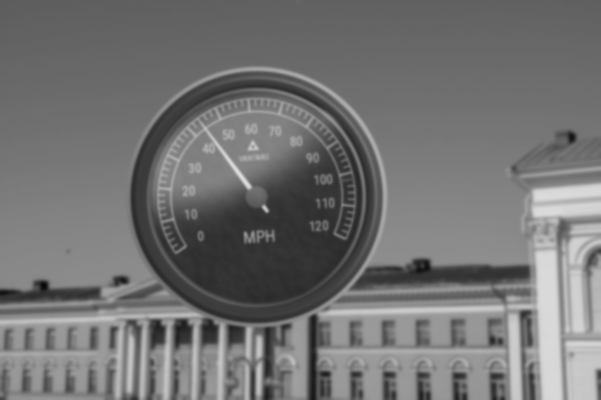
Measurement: 44 mph
